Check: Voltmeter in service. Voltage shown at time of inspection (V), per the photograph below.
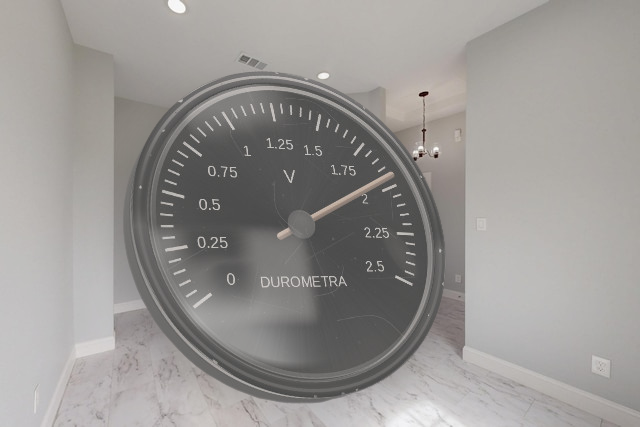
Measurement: 1.95 V
